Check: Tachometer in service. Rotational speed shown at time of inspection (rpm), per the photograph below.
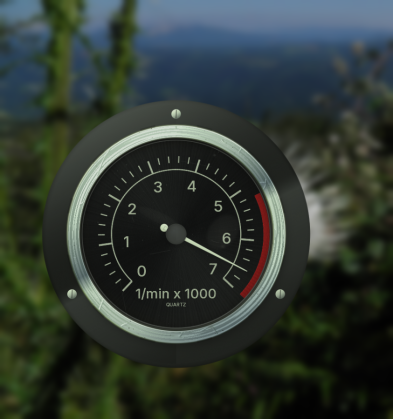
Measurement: 6600 rpm
